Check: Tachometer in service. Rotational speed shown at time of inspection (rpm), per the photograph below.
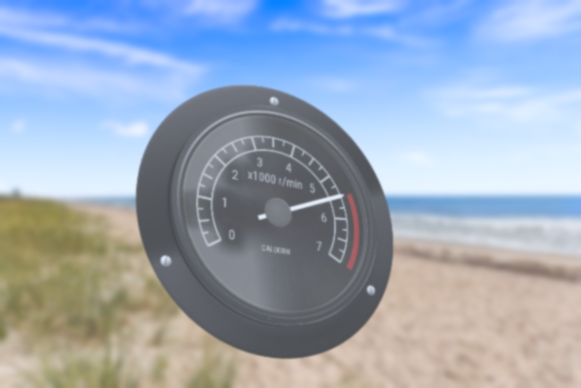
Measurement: 5500 rpm
